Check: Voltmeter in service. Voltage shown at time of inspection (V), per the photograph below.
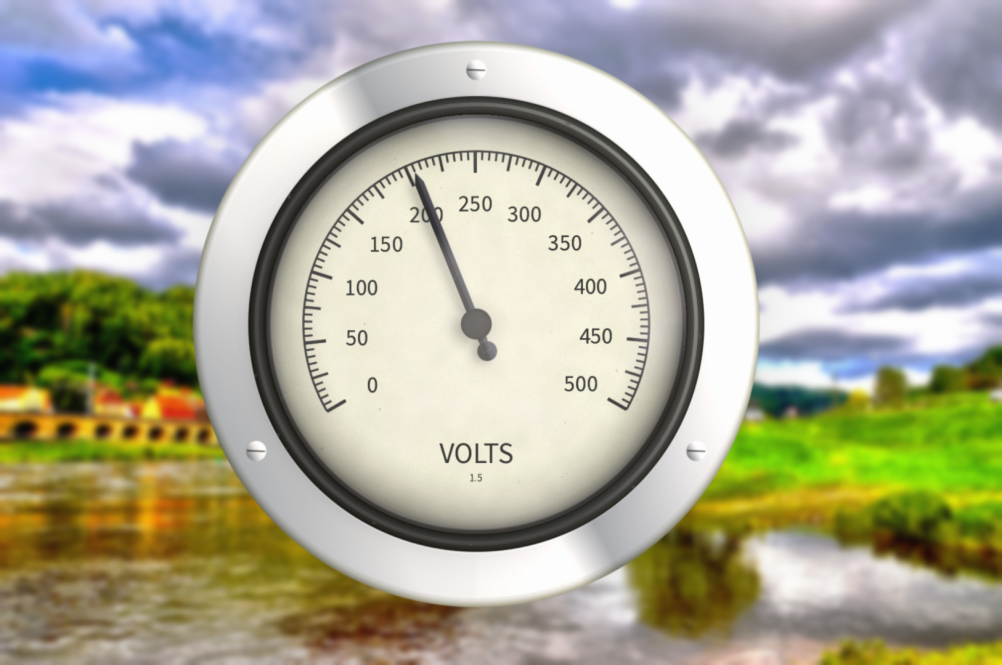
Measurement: 205 V
